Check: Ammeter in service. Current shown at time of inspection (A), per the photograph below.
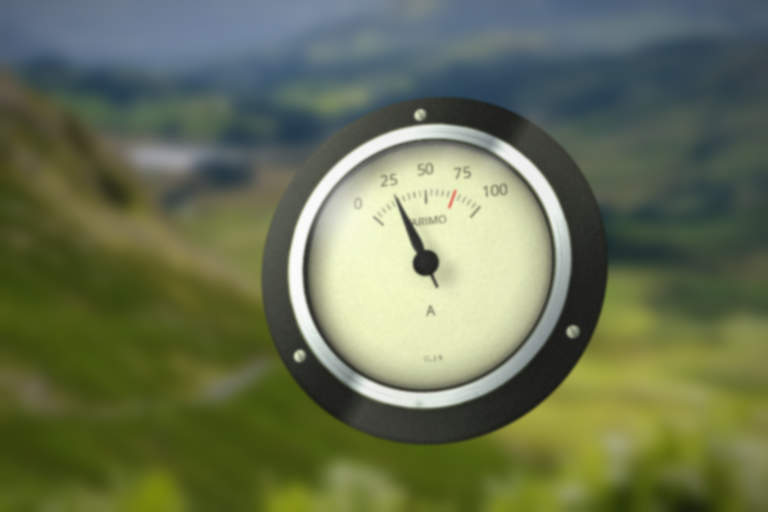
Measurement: 25 A
